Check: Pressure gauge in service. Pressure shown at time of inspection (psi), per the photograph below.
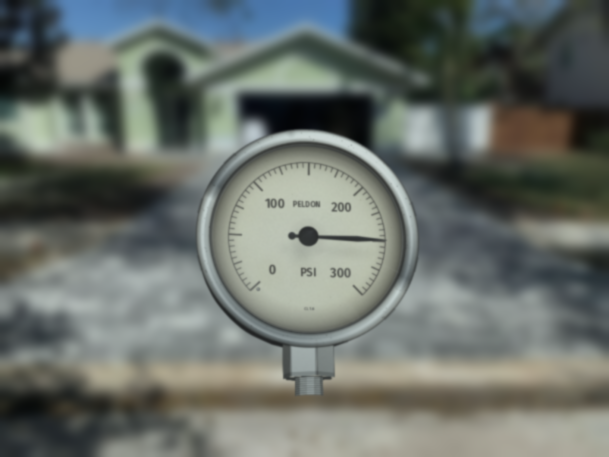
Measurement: 250 psi
